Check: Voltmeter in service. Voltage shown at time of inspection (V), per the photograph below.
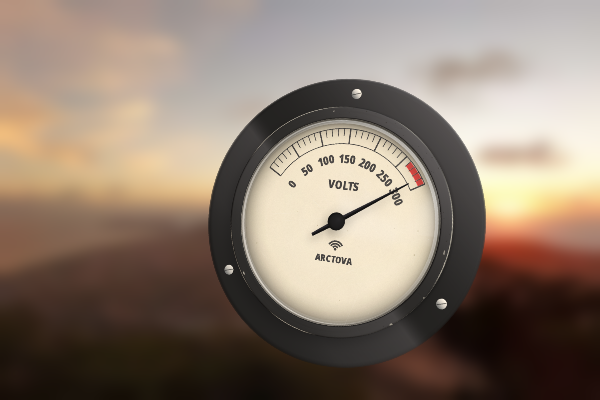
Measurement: 290 V
